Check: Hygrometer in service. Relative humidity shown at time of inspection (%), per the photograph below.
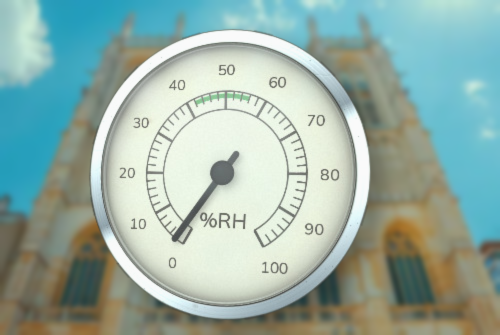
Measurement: 2 %
